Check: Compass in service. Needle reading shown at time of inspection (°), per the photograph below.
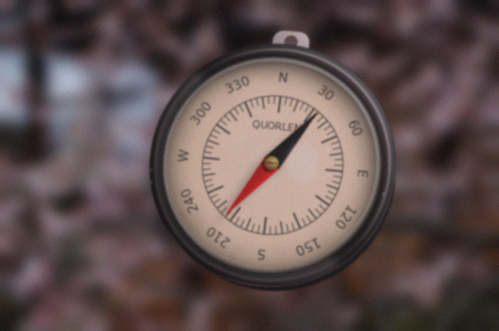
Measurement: 215 °
